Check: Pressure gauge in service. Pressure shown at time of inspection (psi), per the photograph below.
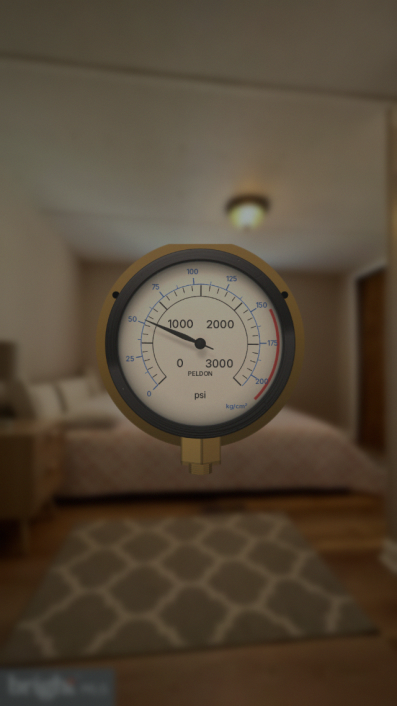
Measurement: 750 psi
